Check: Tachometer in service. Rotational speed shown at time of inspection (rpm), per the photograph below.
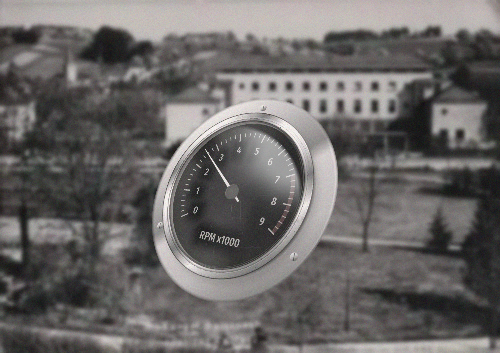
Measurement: 2600 rpm
